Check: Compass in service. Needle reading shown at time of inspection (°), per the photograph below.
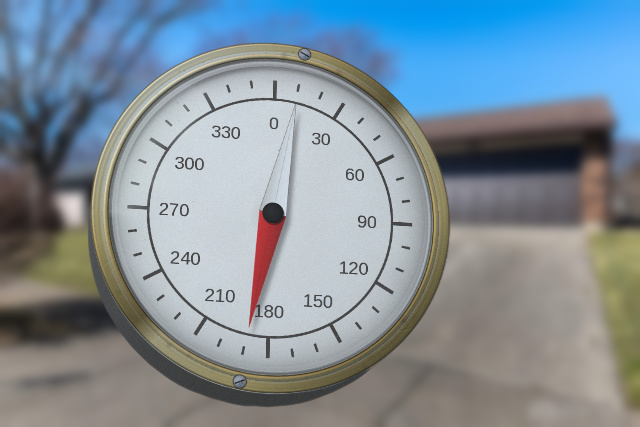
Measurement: 190 °
